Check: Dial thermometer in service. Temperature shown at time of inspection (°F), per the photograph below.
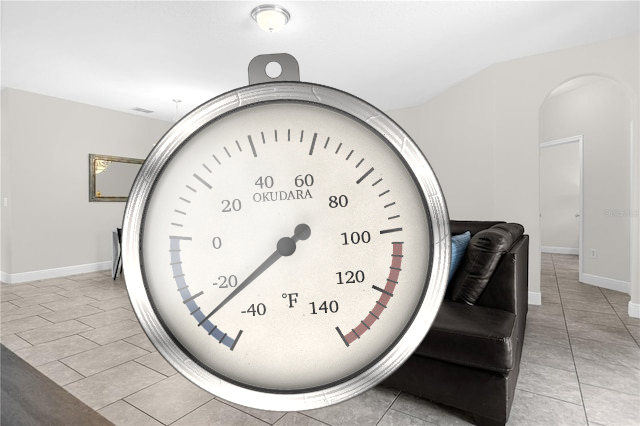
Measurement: -28 °F
